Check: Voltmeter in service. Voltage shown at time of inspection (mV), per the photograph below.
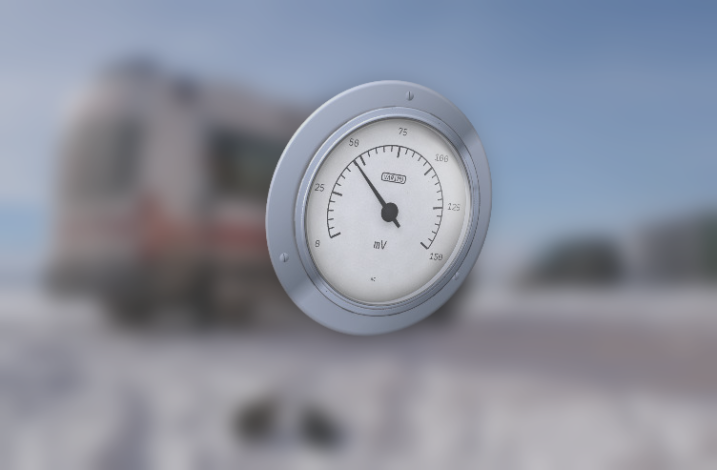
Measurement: 45 mV
